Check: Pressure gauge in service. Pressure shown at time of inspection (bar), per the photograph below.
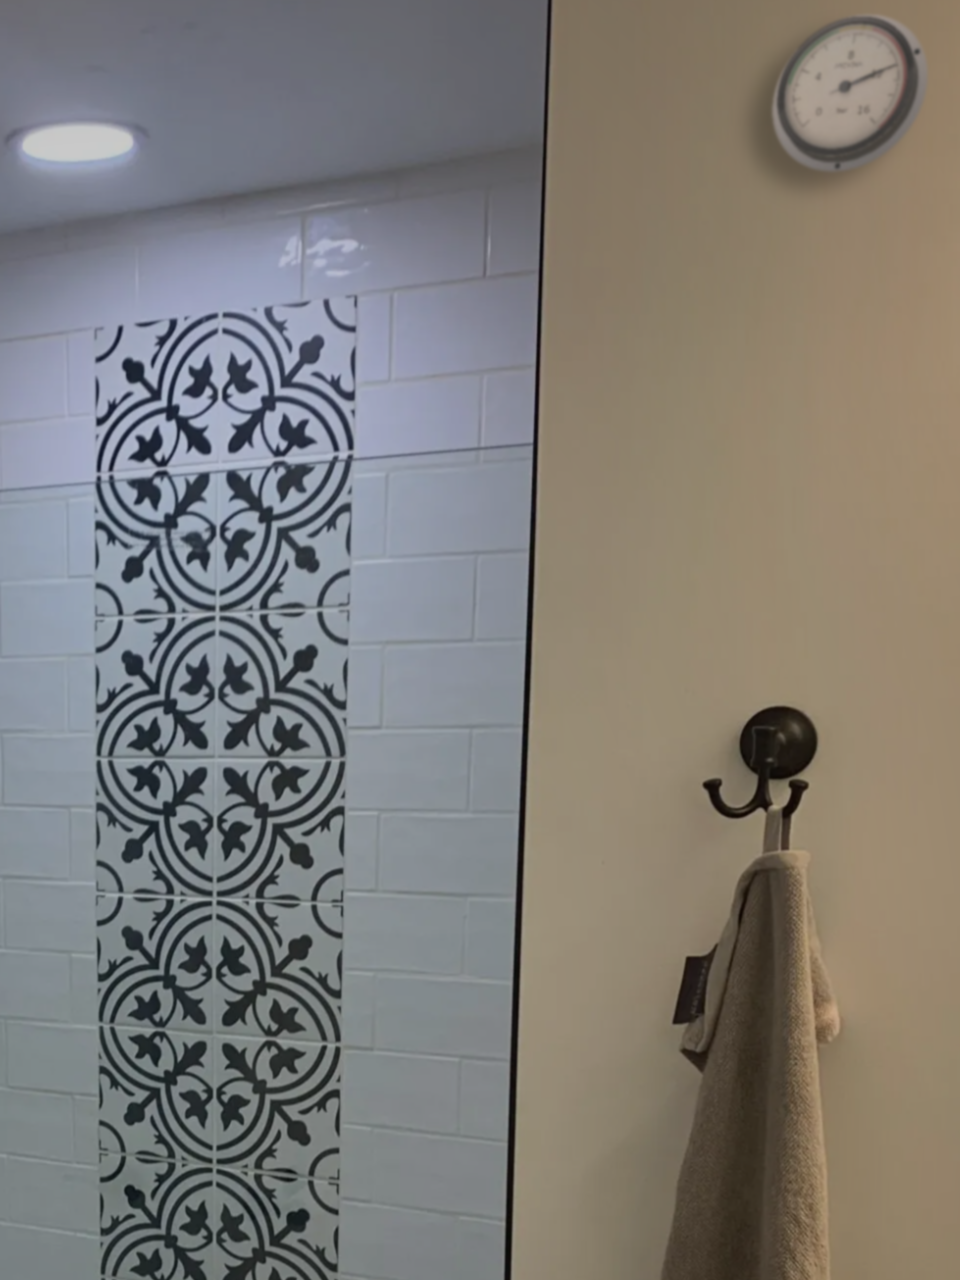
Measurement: 12 bar
